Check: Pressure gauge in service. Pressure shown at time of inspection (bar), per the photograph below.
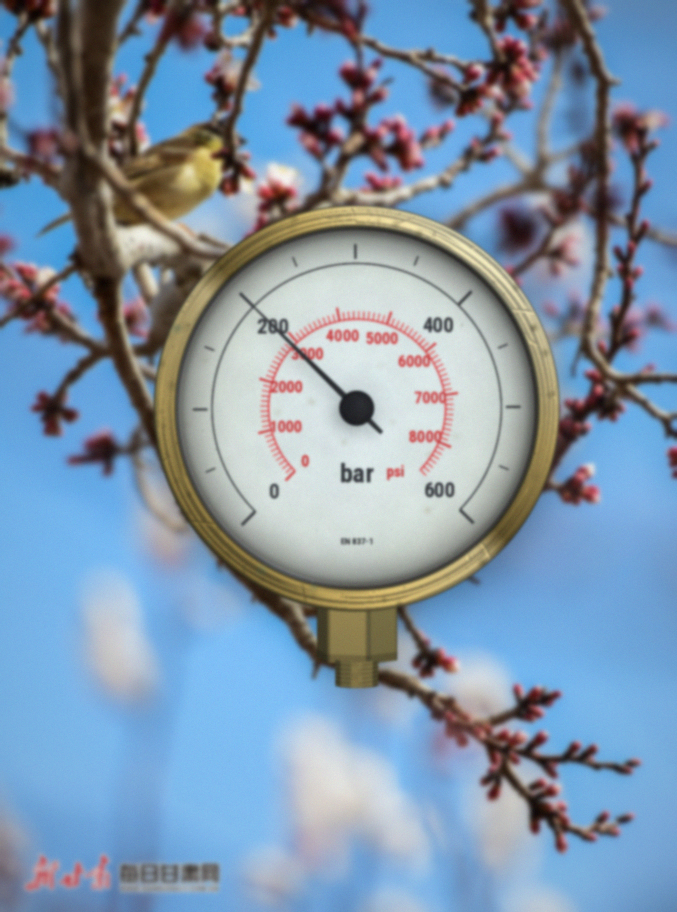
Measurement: 200 bar
